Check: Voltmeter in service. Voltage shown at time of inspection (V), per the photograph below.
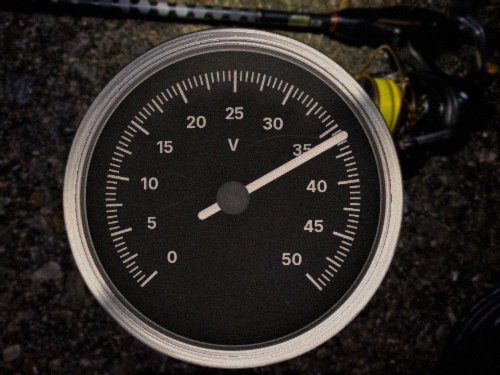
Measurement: 36 V
